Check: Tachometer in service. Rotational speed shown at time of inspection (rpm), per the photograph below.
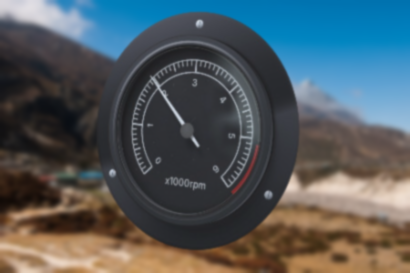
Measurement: 2000 rpm
